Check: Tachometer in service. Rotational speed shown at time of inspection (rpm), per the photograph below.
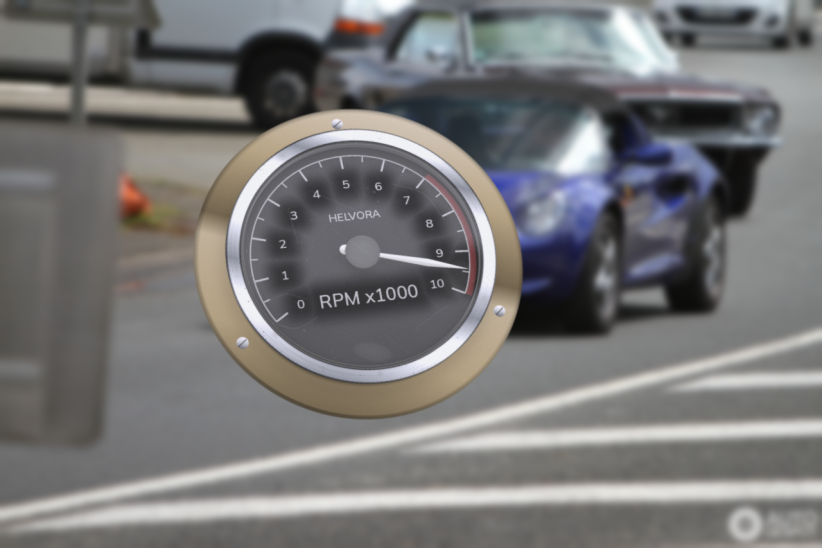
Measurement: 9500 rpm
